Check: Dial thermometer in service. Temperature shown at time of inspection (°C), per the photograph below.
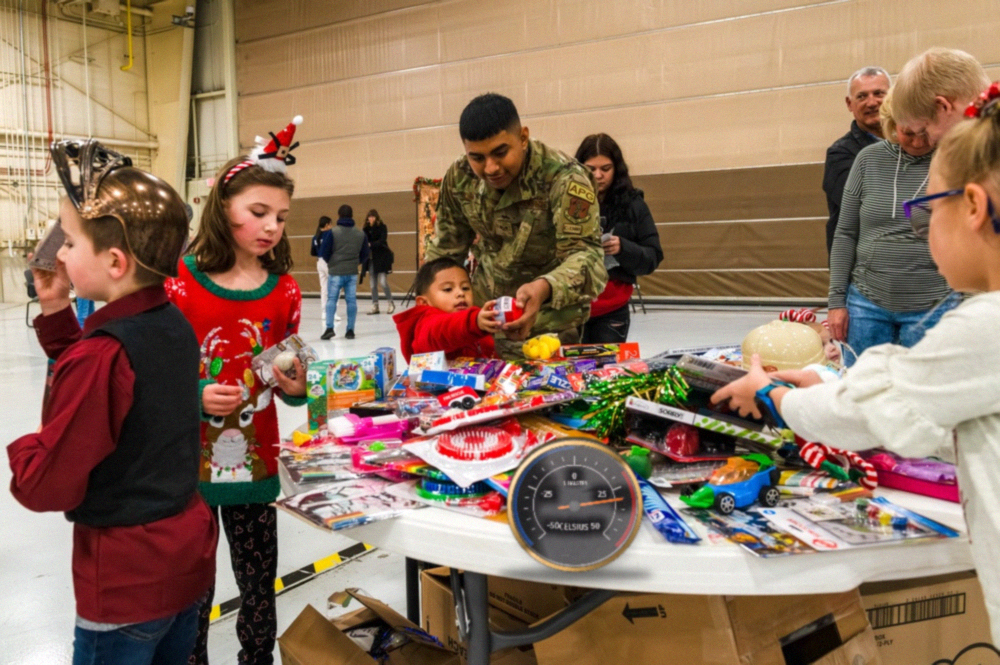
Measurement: 30 °C
